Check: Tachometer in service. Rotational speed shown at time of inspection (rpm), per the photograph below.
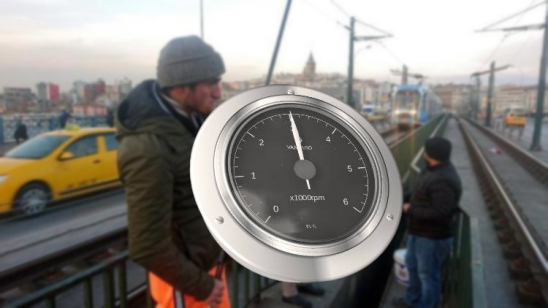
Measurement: 3000 rpm
